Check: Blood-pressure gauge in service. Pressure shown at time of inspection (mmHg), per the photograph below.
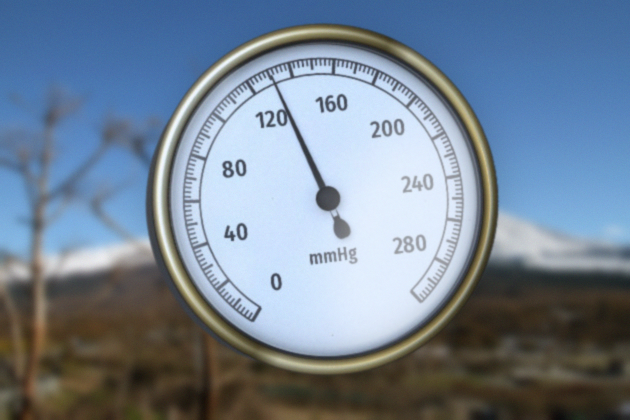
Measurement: 130 mmHg
